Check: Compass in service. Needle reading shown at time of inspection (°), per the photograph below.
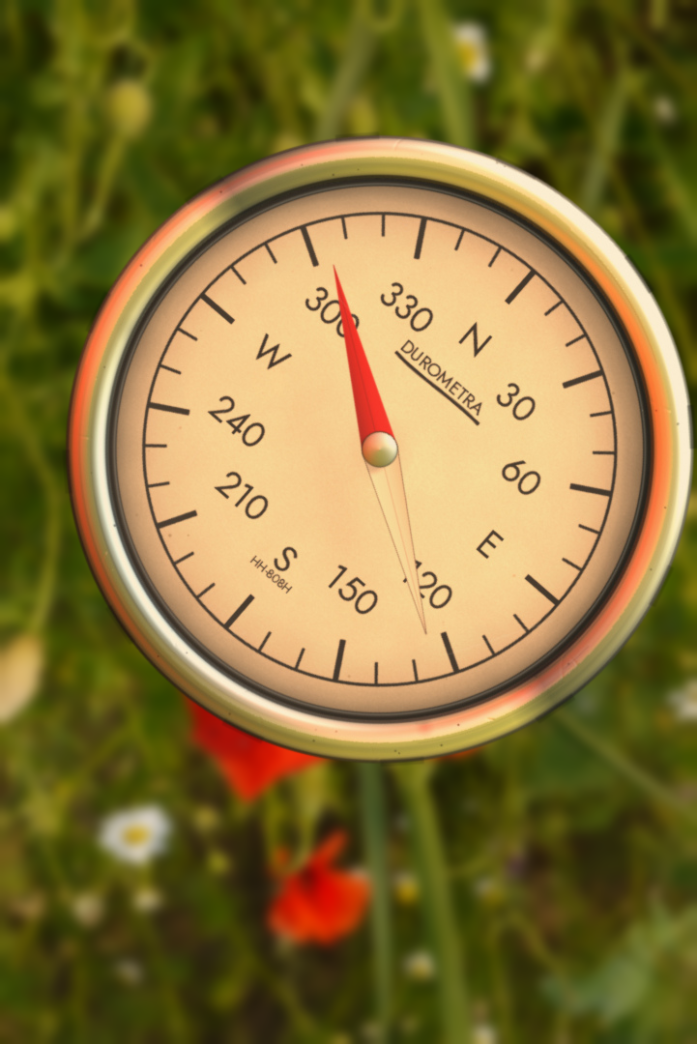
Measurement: 305 °
